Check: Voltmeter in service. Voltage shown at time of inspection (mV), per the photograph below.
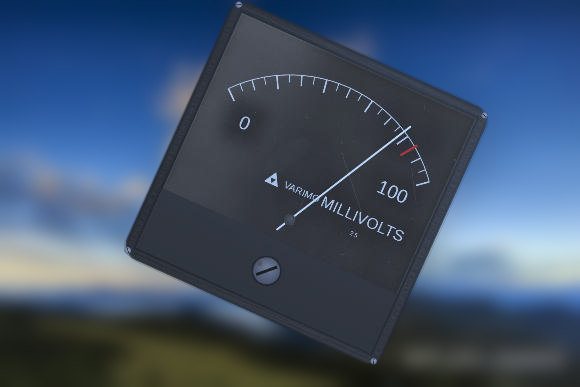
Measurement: 77.5 mV
